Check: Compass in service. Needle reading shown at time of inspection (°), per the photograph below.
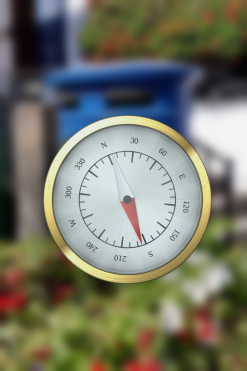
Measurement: 185 °
